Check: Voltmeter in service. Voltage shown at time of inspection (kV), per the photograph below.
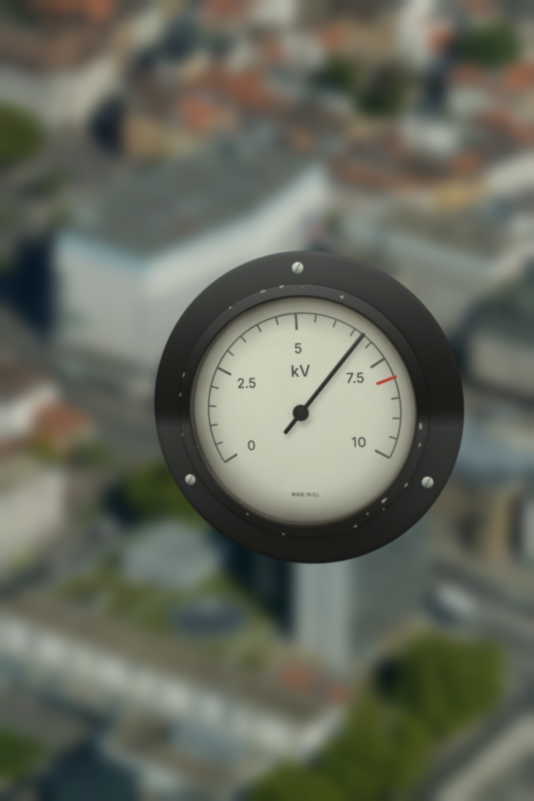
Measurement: 6.75 kV
